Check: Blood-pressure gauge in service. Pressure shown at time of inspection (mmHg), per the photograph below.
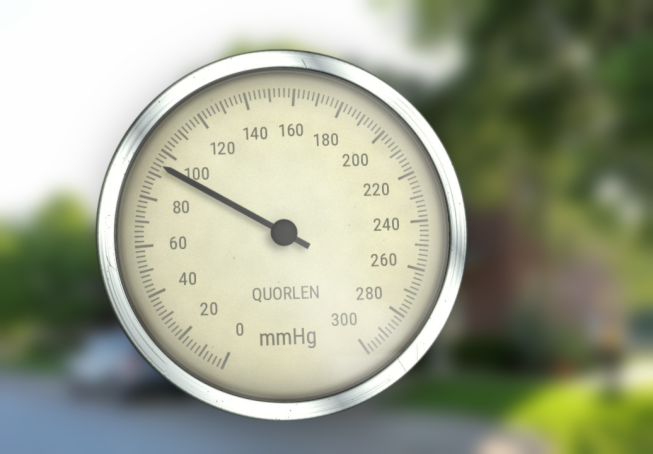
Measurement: 94 mmHg
